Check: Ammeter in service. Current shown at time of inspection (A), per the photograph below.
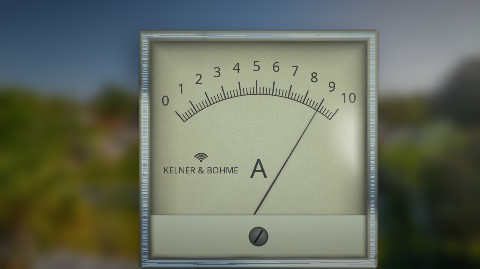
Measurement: 9 A
